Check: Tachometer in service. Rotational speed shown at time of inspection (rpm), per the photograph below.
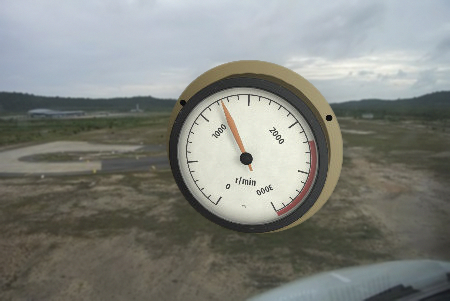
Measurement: 1250 rpm
